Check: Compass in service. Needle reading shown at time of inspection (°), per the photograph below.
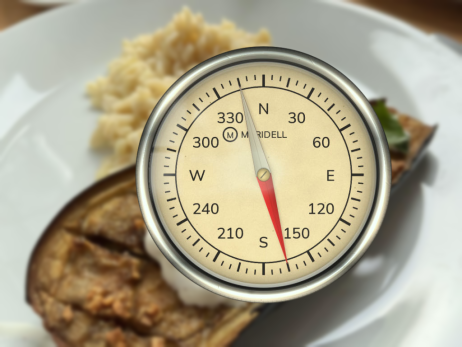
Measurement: 165 °
